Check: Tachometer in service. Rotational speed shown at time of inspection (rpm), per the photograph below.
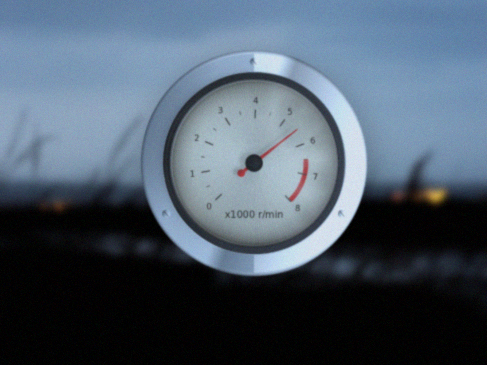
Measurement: 5500 rpm
